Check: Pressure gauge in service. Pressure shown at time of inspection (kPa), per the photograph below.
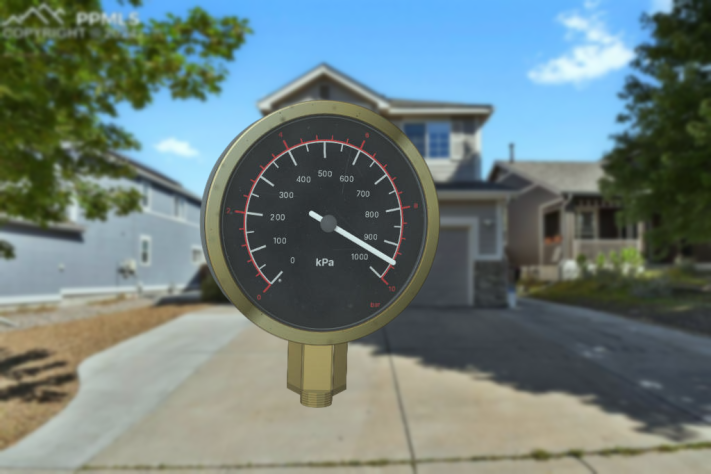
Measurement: 950 kPa
